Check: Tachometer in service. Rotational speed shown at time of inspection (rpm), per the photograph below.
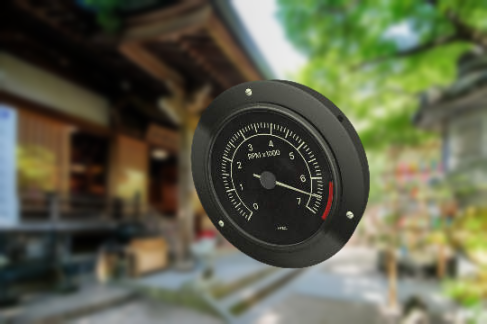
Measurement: 6500 rpm
